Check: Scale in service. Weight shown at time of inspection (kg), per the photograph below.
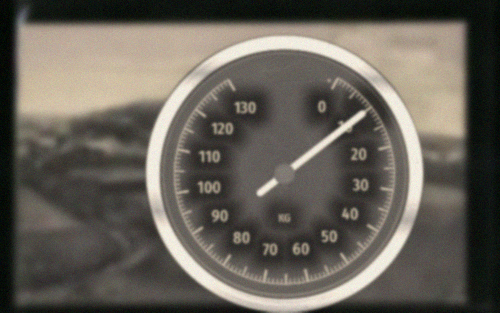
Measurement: 10 kg
